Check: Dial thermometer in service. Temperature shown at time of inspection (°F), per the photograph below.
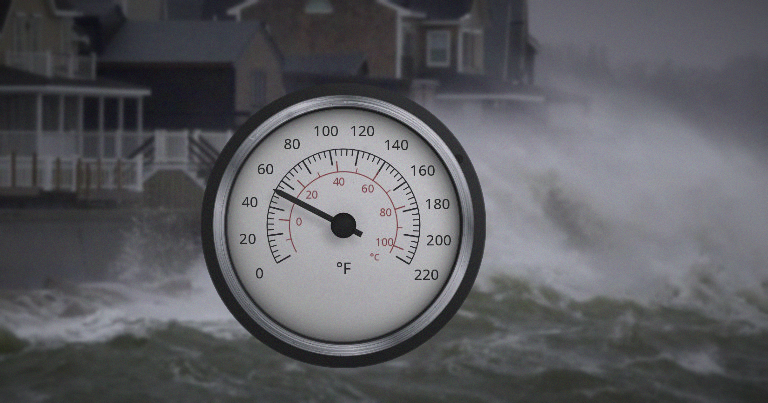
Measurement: 52 °F
